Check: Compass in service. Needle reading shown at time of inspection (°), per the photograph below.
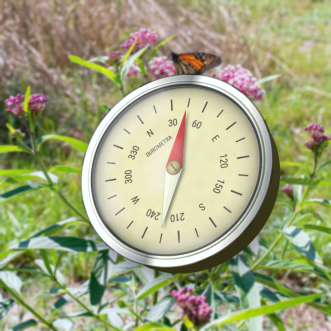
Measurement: 45 °
